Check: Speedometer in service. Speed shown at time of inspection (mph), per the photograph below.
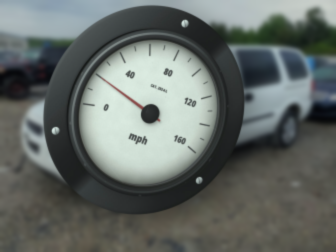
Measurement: 20 mph
